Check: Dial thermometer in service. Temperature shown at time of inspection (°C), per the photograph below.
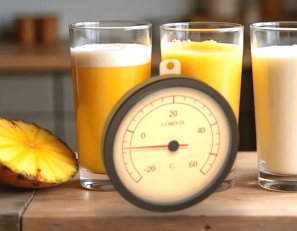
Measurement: -6 °C
